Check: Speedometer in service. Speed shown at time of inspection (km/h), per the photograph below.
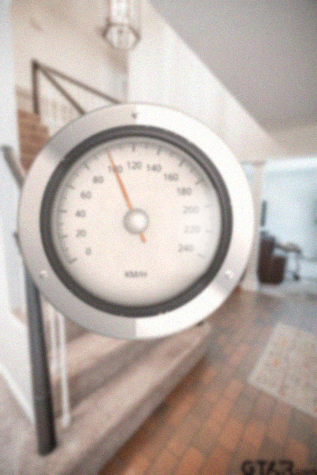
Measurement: 100 km/h
